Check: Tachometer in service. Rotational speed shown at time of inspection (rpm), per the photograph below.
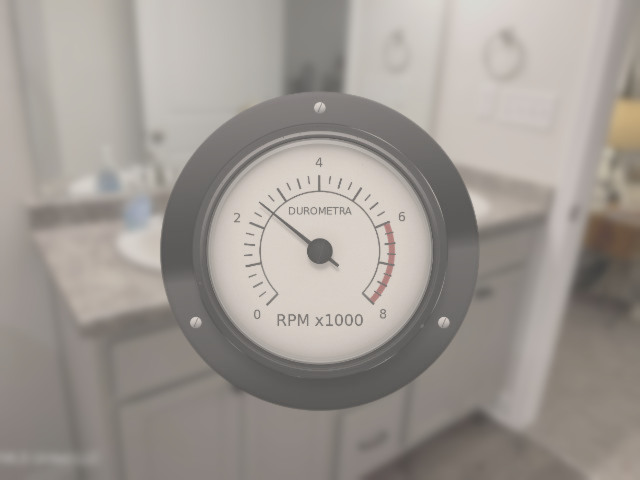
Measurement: 2500 rpm
